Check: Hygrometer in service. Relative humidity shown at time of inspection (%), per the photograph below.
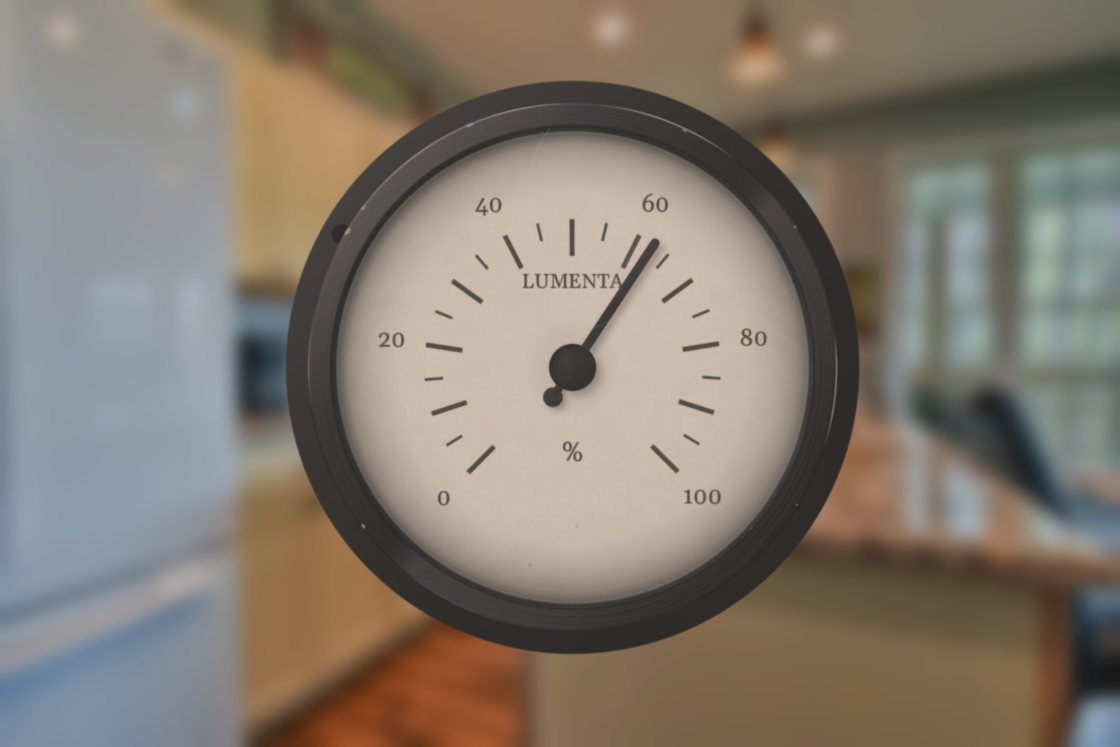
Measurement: 62.5 %
